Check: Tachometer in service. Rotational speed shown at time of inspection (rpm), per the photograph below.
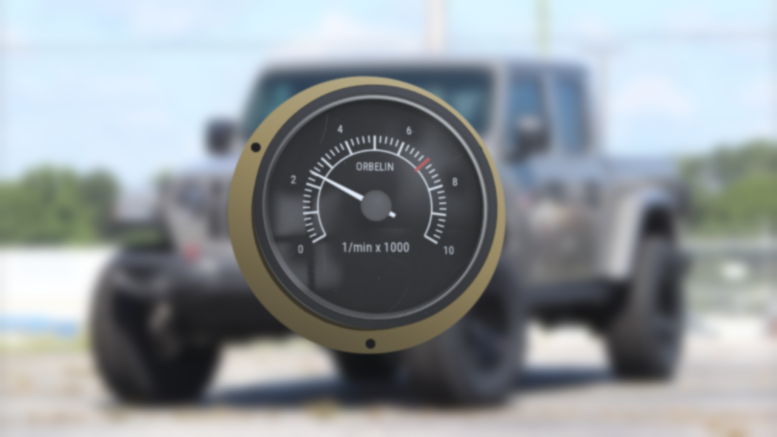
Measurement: 2400 rpm
